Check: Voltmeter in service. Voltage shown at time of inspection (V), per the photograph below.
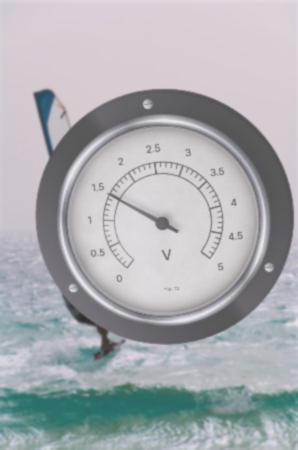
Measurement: 1.5 V
